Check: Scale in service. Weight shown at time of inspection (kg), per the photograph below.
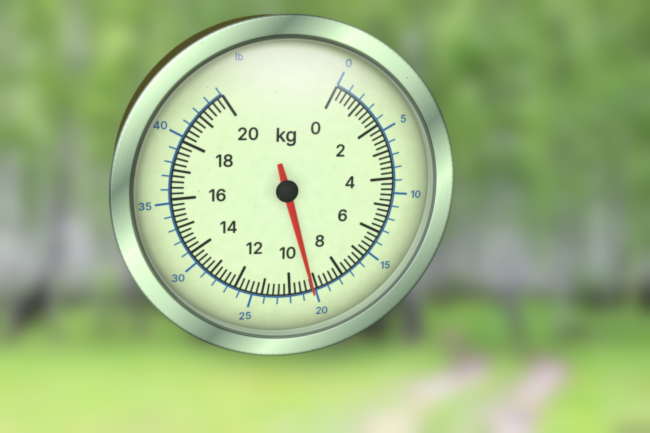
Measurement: 9.2 kg
